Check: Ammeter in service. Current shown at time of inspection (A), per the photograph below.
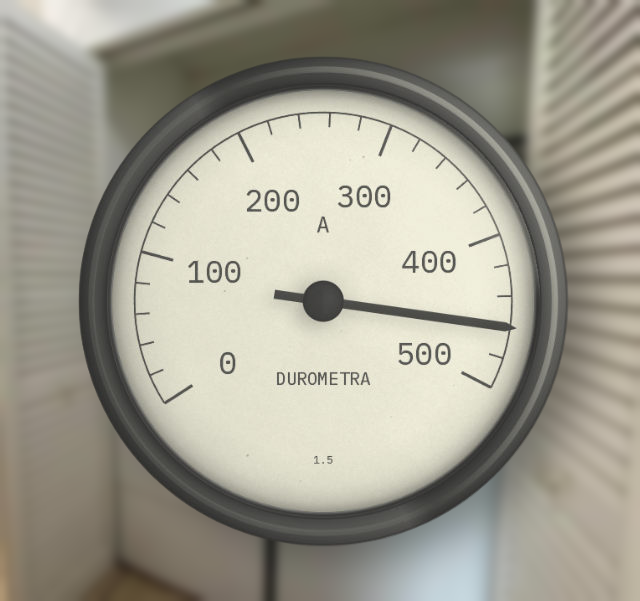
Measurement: 460 A
